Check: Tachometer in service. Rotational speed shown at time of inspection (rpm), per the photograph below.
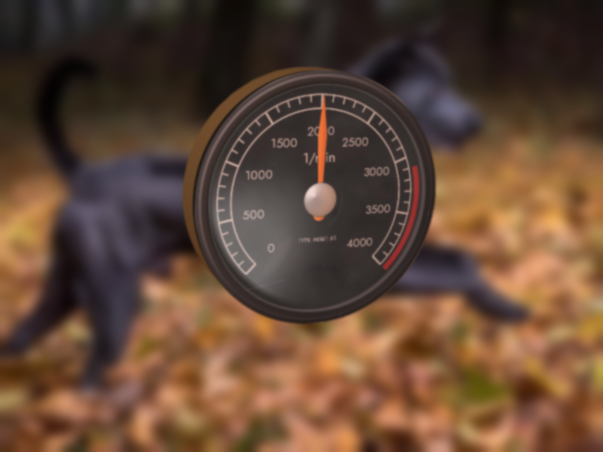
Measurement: 2000 rpm
